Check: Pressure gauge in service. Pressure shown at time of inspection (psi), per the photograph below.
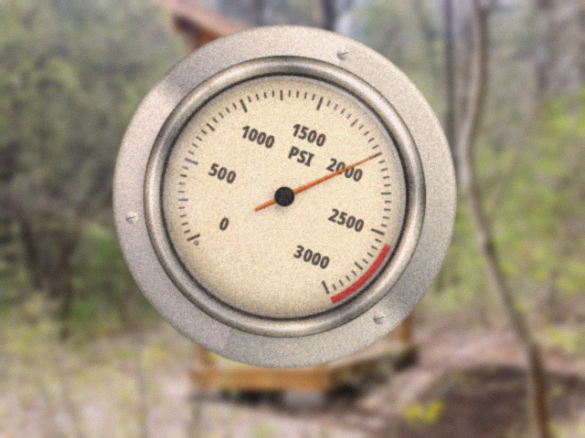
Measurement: 2000 psi
